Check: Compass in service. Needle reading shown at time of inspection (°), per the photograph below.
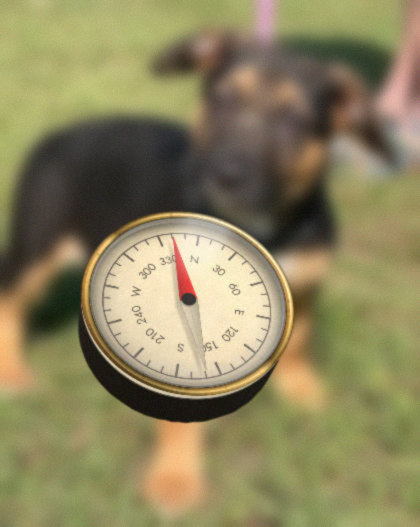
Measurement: 340 °
